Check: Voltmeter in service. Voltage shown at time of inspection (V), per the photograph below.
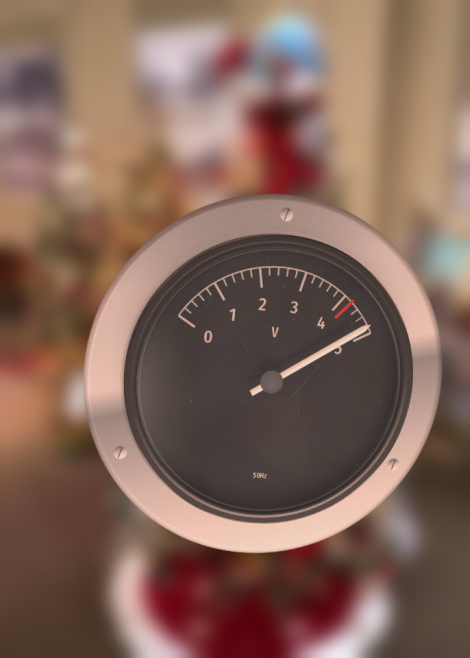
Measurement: 4.8 V
